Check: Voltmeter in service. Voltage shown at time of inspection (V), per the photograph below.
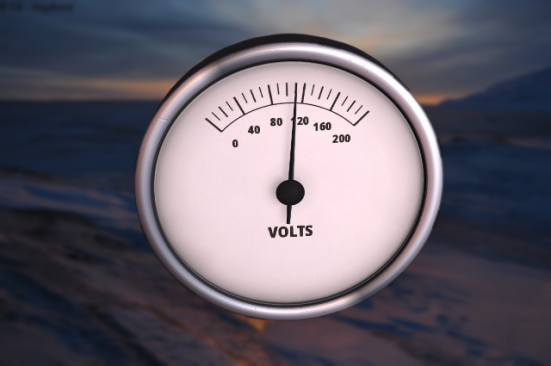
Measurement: 110 V
